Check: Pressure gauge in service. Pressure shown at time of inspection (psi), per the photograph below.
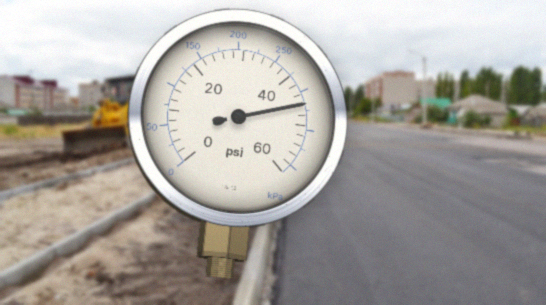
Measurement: 46 psi
